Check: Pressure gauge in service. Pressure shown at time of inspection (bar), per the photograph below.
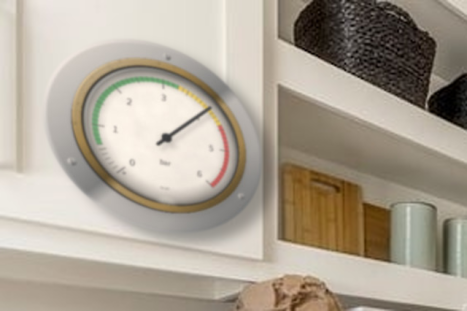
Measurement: 4 bar
